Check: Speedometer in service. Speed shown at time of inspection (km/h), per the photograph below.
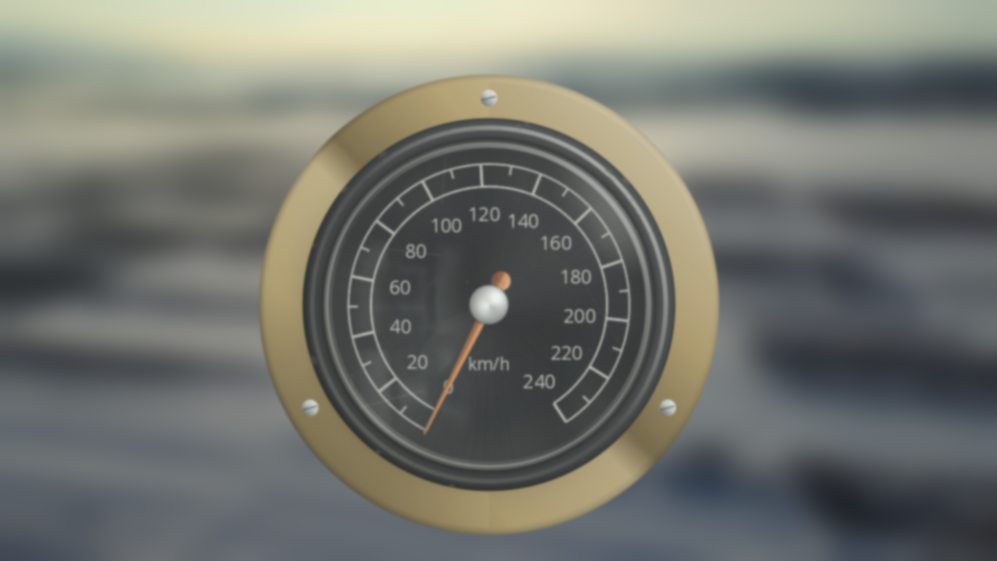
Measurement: 0 km/h
